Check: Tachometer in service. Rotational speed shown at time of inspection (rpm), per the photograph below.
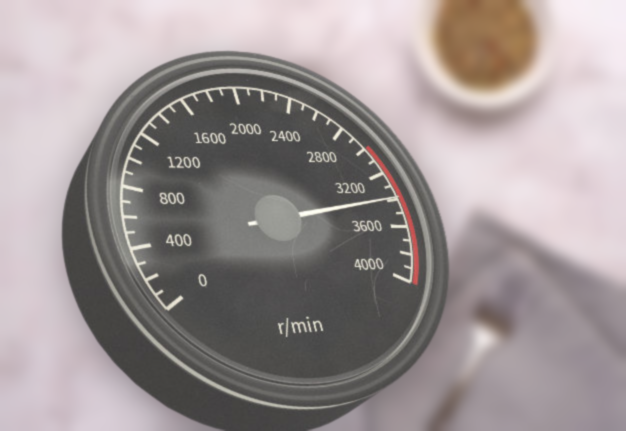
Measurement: 3400 rpm
